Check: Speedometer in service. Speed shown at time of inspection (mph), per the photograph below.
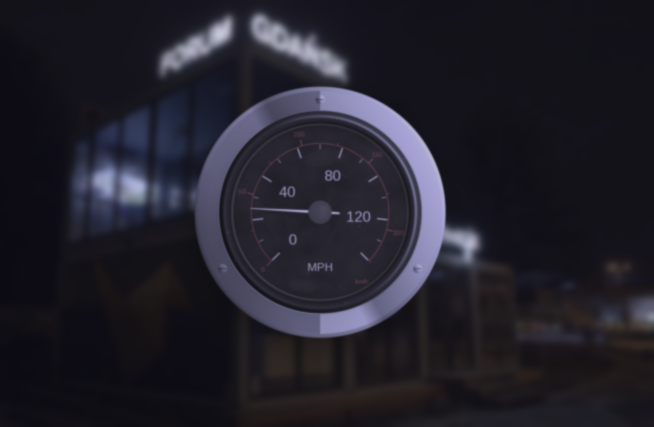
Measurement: 25 mph
